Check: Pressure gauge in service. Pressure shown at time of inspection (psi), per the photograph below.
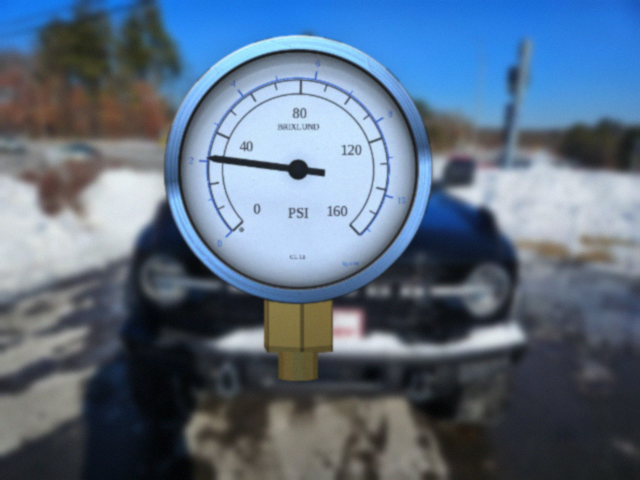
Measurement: 30 psi
